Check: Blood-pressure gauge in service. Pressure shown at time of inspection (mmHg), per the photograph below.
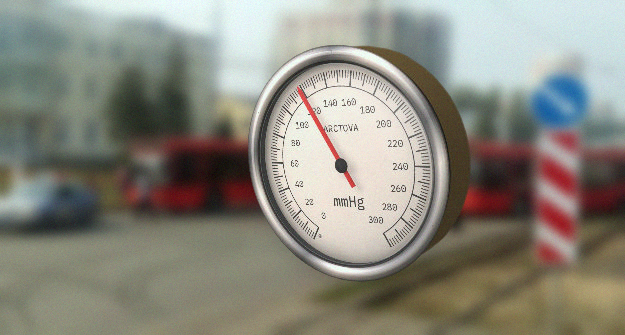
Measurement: 120 mmHg
